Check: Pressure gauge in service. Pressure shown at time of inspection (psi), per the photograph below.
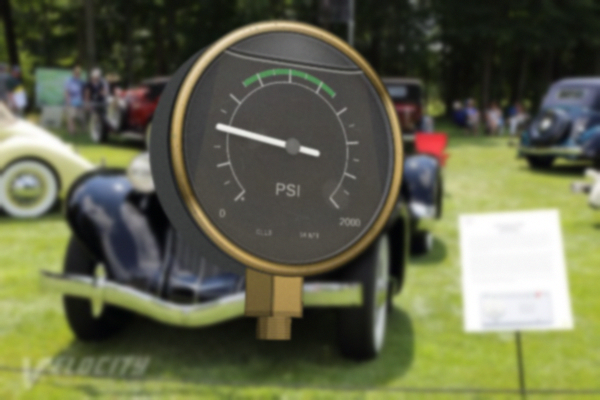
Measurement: 400 psi
